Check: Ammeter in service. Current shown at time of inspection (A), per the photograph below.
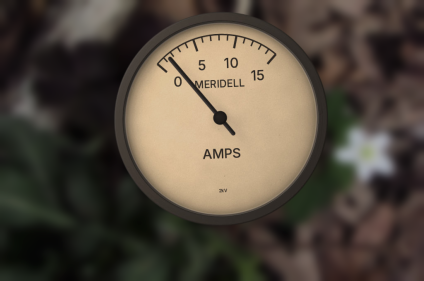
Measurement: 1.5 A
